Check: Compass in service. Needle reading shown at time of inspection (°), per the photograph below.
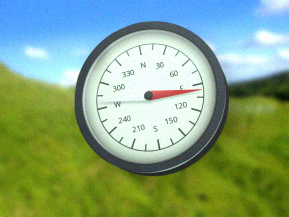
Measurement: 97.5 °
